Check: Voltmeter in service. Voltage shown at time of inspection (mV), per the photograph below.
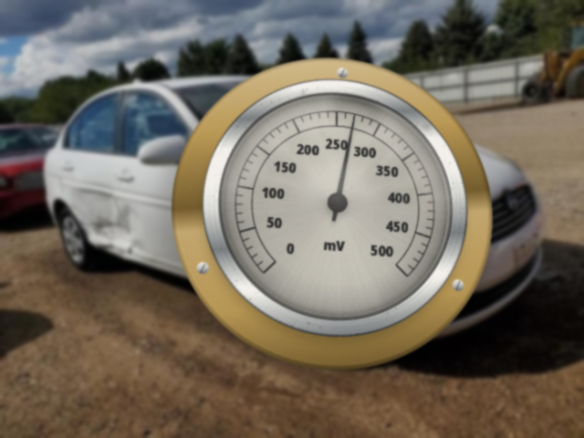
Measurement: 270 mV
